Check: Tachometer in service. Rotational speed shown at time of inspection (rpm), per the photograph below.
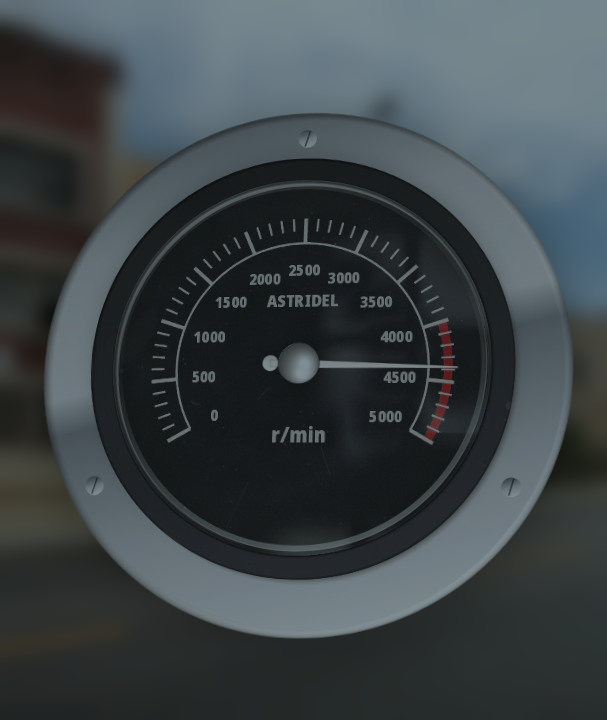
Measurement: 4400 rpm
